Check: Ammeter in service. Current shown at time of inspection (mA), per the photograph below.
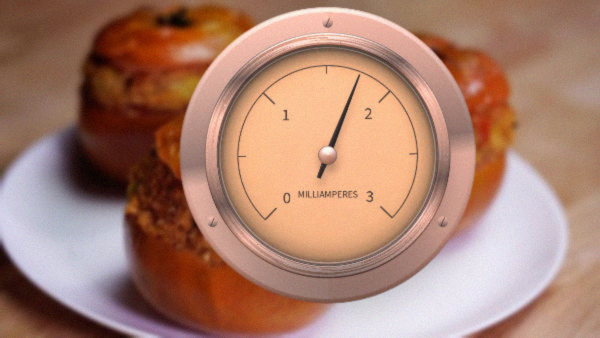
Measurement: 1.75 mA
